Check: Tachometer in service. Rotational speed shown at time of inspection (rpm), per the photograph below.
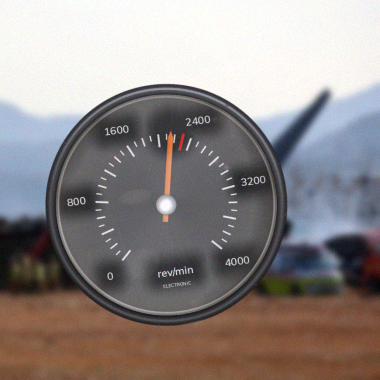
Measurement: 2150 rpm
